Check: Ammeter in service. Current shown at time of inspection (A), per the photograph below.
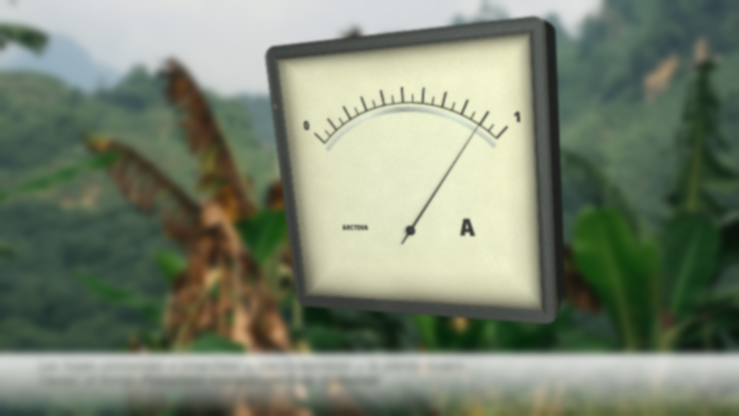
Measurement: 0.9 A
